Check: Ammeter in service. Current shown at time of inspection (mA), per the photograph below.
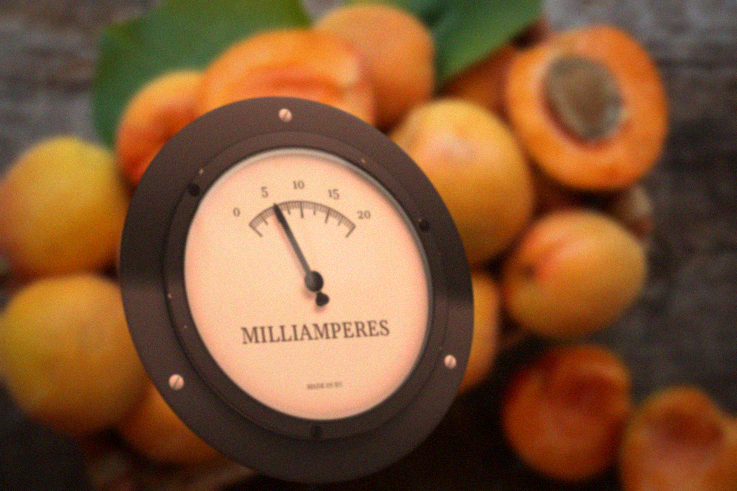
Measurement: 5 mA
